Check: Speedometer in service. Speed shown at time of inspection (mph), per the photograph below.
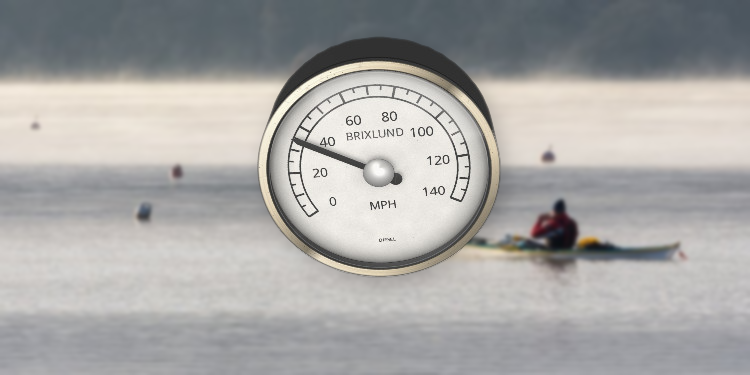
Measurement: 35 mph
